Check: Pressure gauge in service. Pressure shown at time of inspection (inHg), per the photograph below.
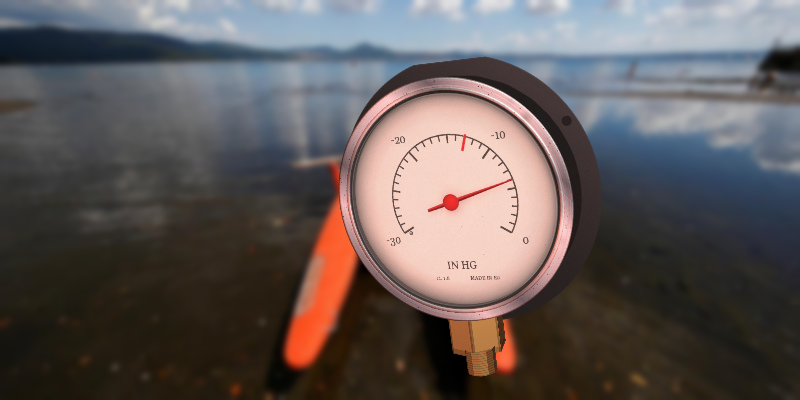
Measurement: -6 inHg
